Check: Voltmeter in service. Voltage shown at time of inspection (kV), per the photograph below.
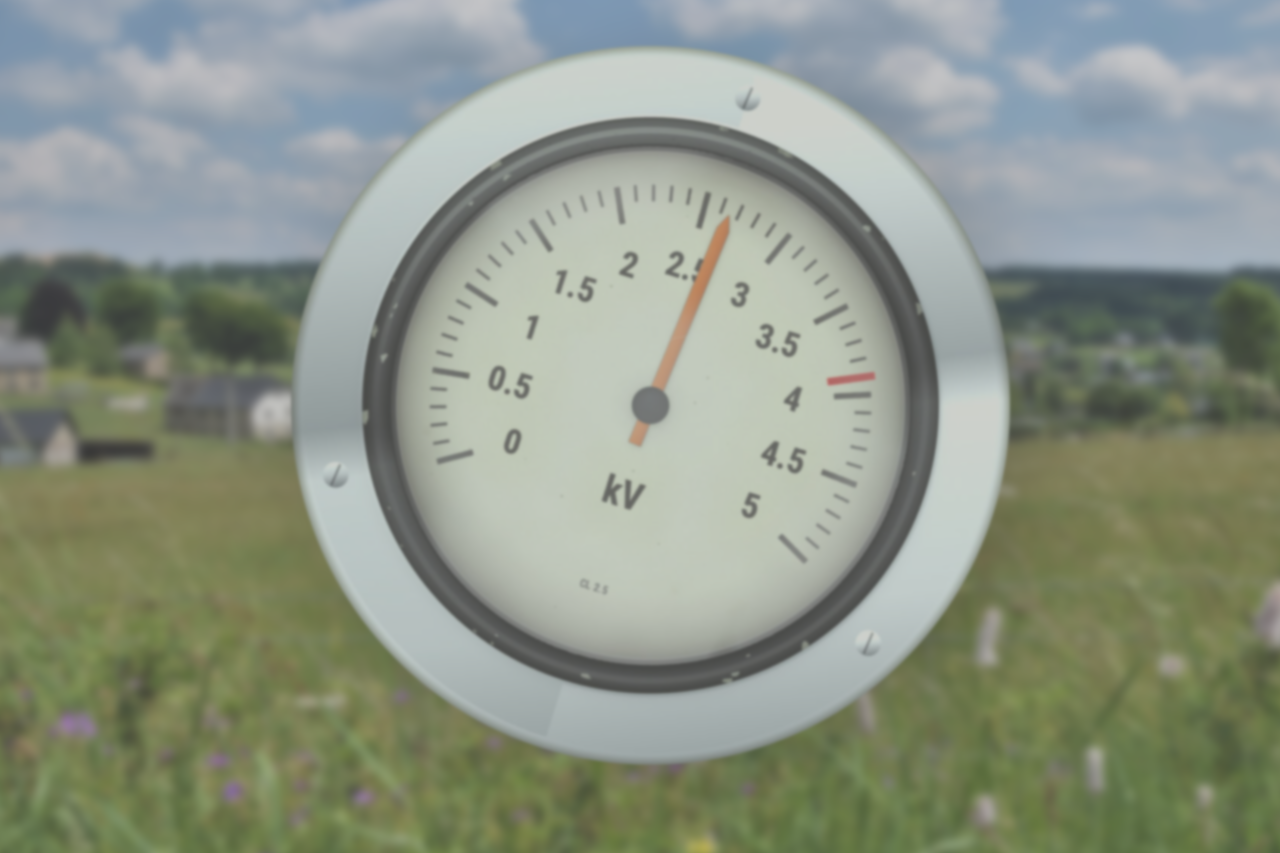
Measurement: 2.65 kV
